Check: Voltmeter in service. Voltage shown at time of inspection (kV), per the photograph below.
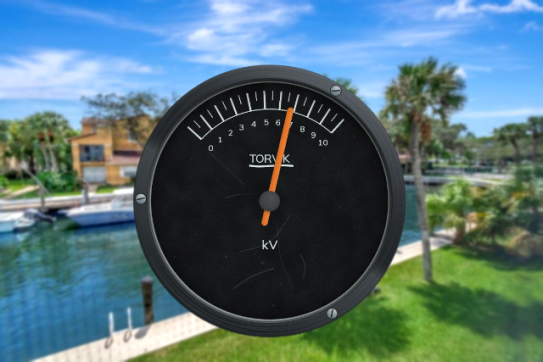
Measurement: 6.75 kV
